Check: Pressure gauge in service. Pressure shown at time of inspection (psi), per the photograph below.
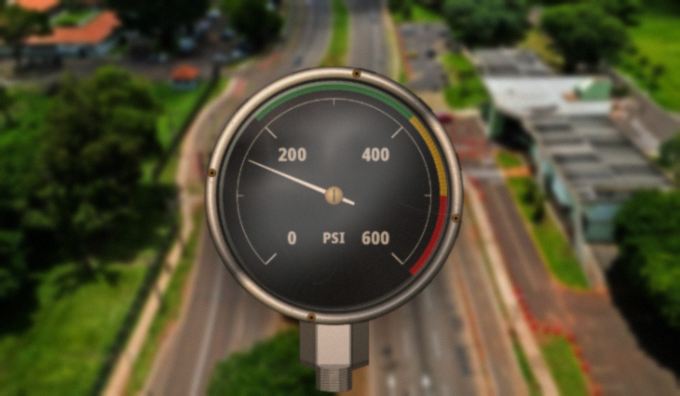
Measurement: 150 psi
